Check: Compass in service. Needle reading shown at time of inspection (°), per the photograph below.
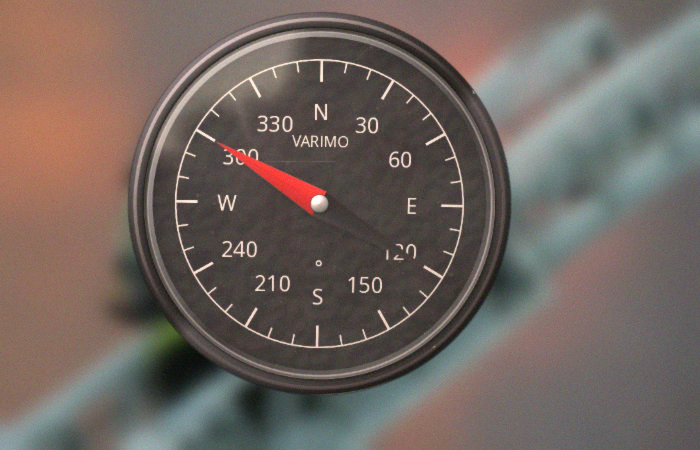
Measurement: 300 °
